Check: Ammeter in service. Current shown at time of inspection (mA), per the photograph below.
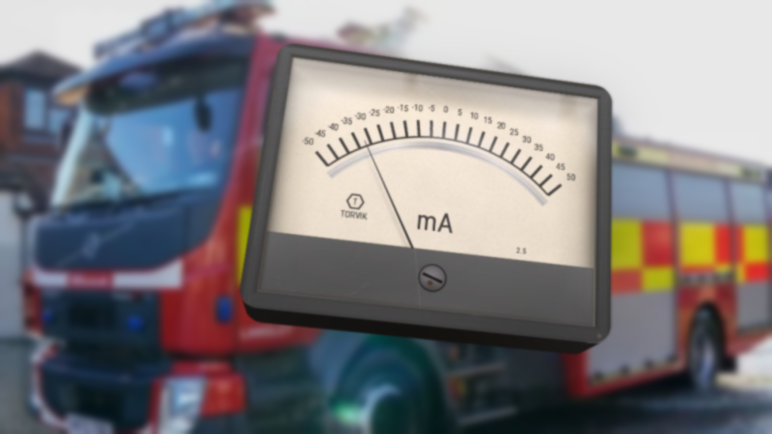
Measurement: -32.5 mA
